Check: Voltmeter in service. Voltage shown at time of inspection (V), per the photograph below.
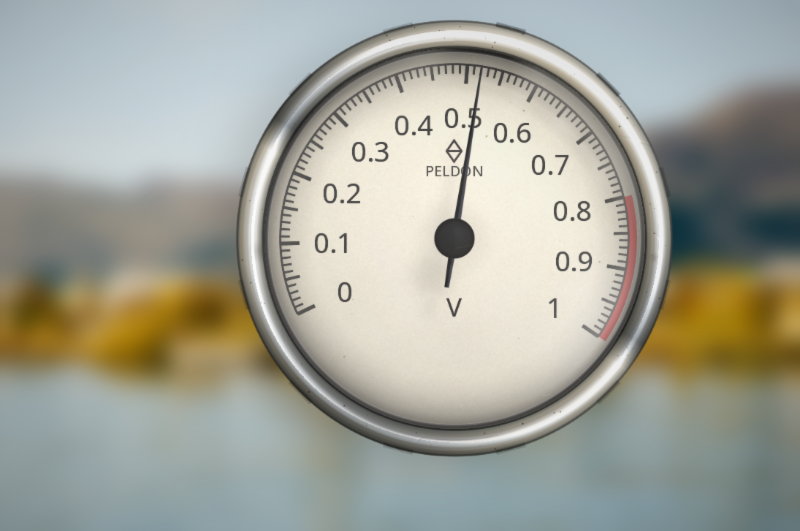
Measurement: 0.52 V
